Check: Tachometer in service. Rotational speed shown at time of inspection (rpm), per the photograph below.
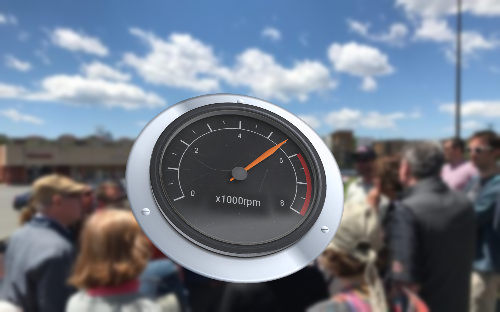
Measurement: 5500 rpm
